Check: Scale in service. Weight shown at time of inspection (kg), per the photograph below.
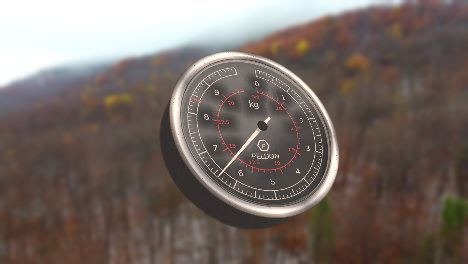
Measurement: 6.4 kg
